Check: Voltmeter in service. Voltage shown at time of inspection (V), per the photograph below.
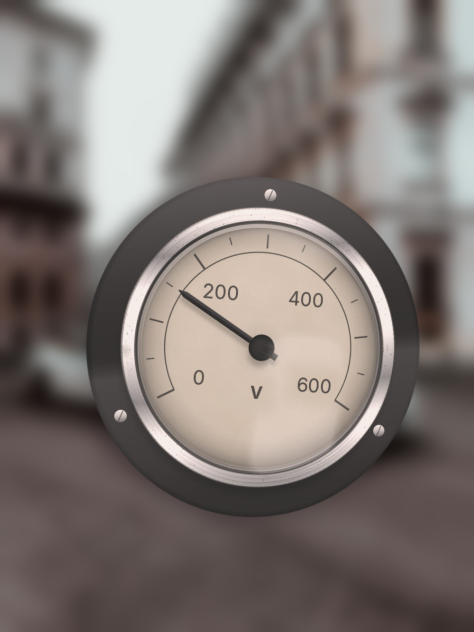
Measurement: 150 V
